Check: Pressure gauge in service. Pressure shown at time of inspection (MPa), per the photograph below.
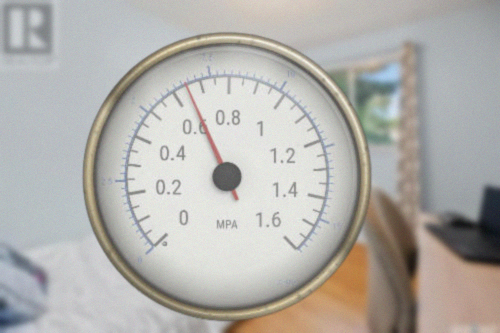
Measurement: 0.65 MPa
